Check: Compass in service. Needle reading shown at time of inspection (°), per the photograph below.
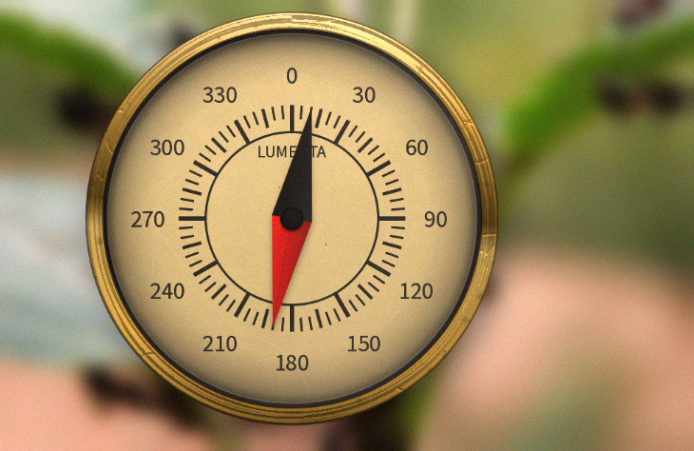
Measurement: 190 °
